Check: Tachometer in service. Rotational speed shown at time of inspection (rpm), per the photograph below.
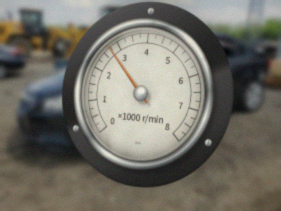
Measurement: 2750 rpm
